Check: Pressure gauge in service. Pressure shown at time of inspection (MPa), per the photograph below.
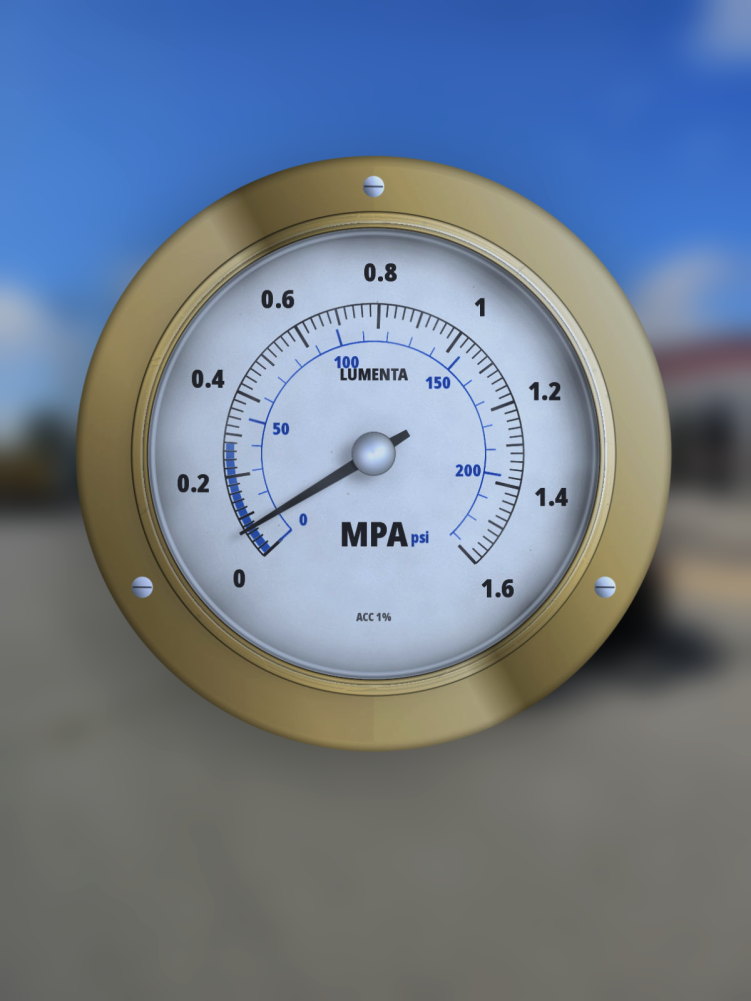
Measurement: 0.07 MPa
